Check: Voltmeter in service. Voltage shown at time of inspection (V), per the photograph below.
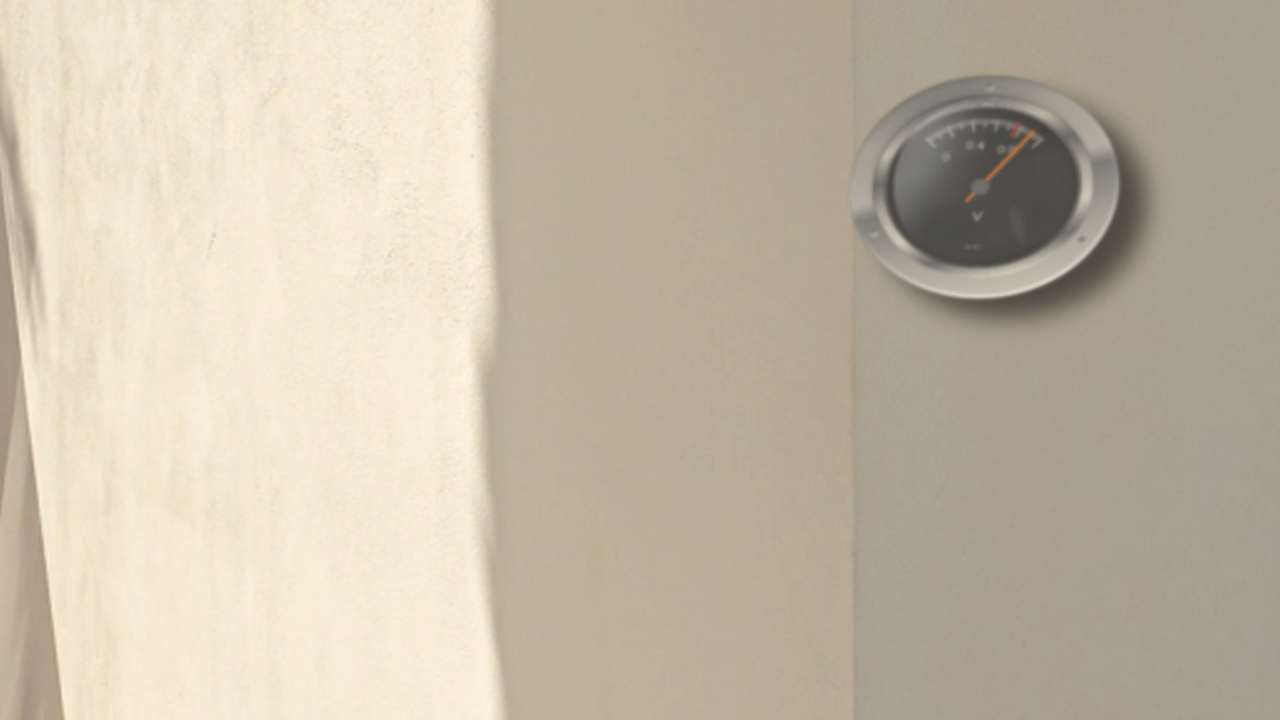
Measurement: 0.9 V
